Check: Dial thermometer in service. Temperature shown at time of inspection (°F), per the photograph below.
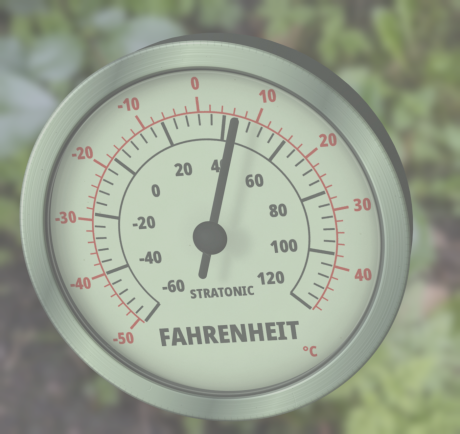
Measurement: 44 °F
